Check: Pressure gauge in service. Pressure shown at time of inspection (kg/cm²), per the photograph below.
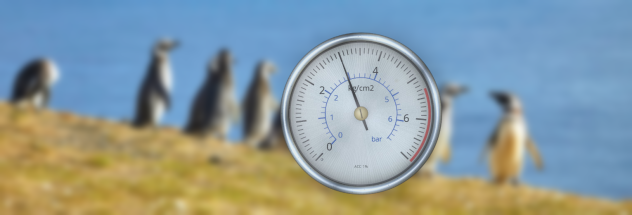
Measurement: 3 kg/cm²
